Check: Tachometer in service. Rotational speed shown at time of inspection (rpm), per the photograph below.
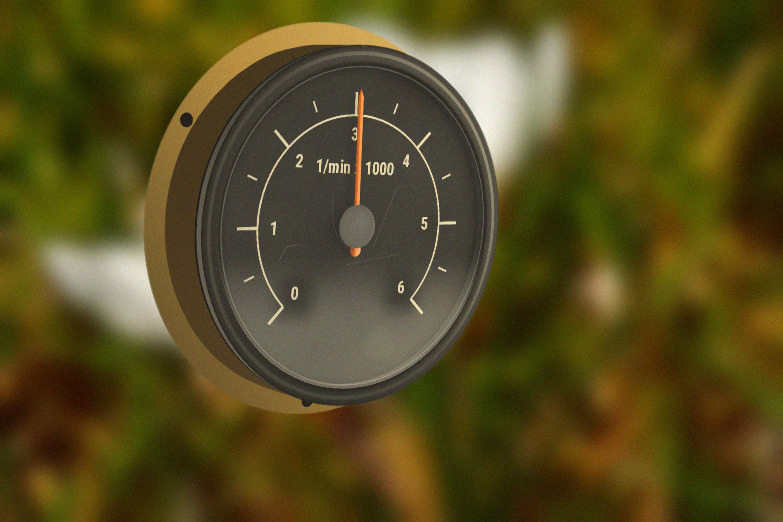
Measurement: 3000 rpm
